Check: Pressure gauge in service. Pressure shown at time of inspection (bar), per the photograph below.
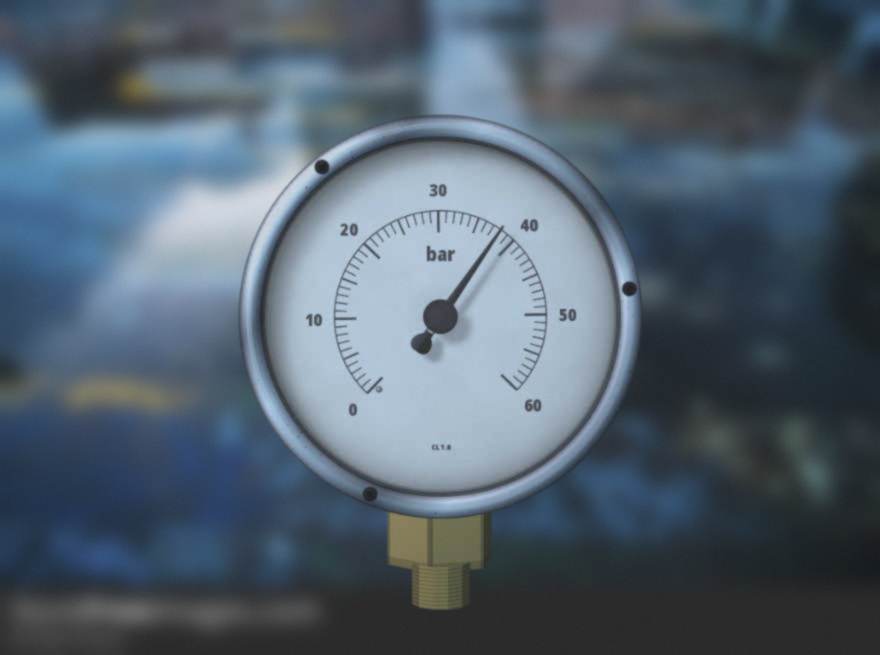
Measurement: 38 bar
